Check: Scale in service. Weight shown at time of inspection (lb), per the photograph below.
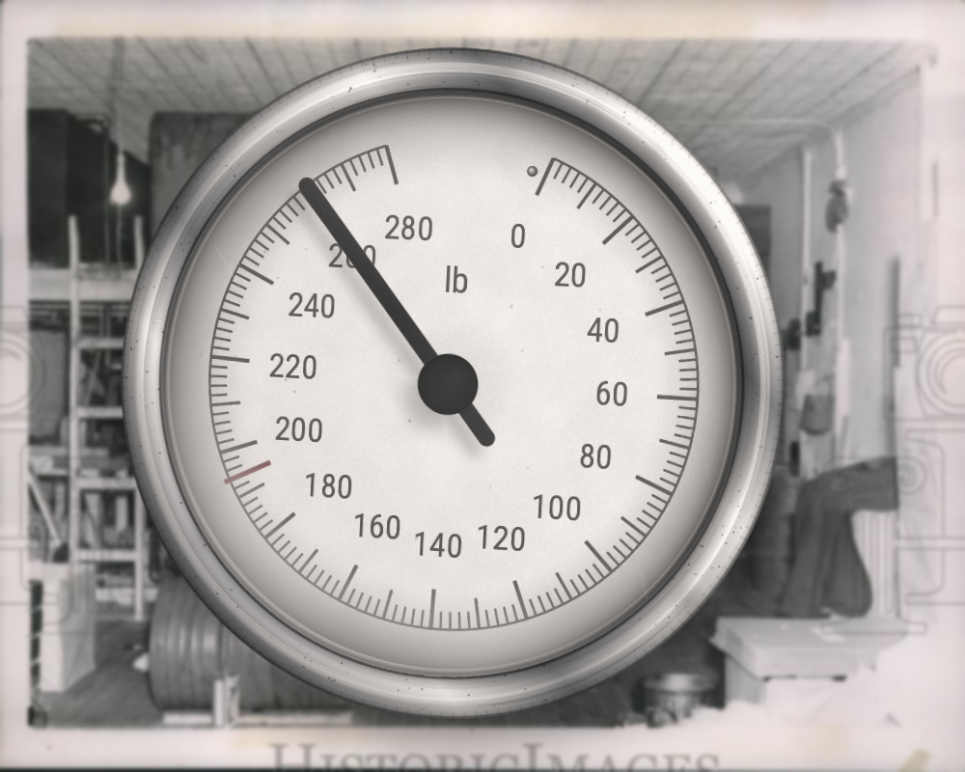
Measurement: 262 lb
